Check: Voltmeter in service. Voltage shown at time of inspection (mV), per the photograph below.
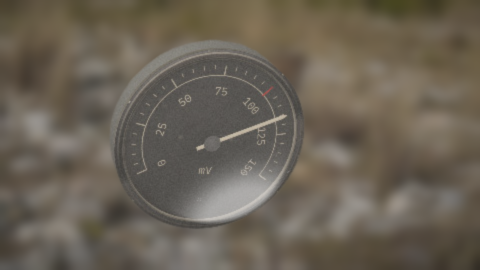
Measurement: 115 mV
